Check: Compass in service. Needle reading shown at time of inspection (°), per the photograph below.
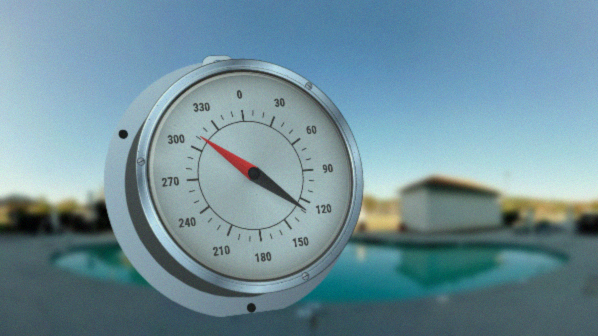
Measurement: 310 °
